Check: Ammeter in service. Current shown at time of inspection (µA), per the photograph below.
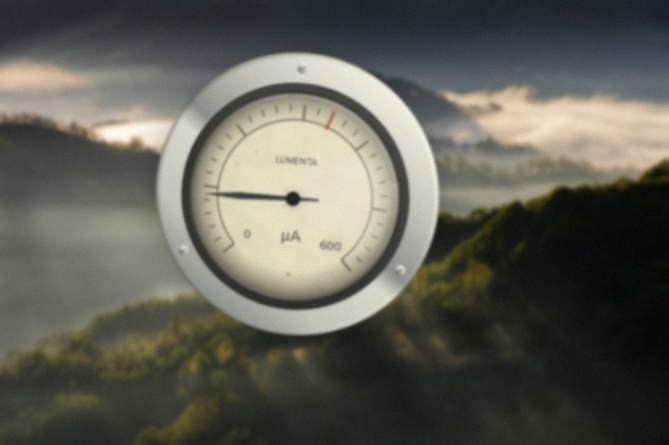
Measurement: 90 µA
